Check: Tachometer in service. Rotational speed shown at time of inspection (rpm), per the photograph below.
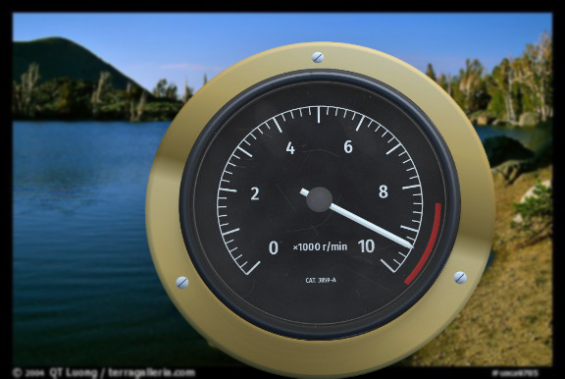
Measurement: 9400 rpm
